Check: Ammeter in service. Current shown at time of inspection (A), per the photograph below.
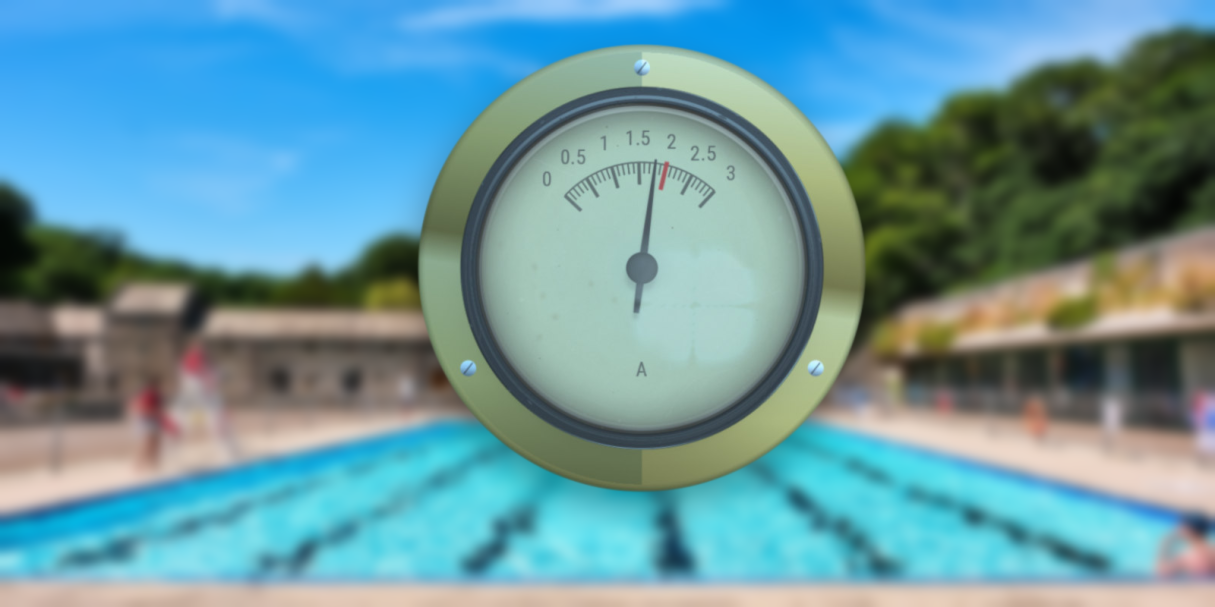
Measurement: 1.8 A
